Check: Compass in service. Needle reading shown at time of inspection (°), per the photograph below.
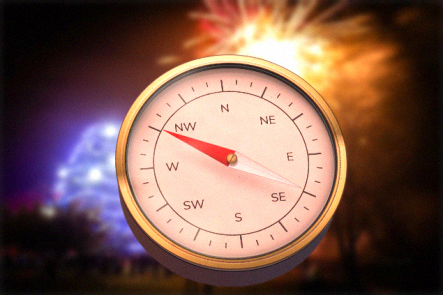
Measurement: 300 °
